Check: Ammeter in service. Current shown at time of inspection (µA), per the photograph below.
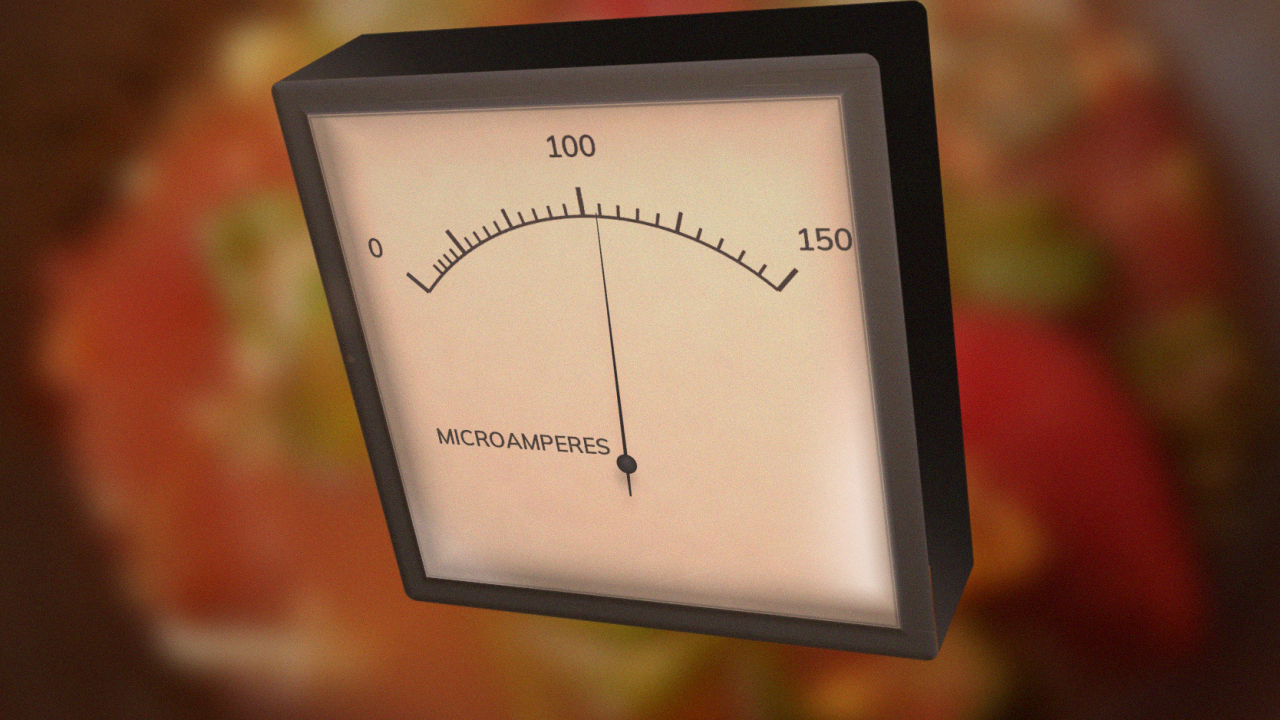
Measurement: 105 µA
